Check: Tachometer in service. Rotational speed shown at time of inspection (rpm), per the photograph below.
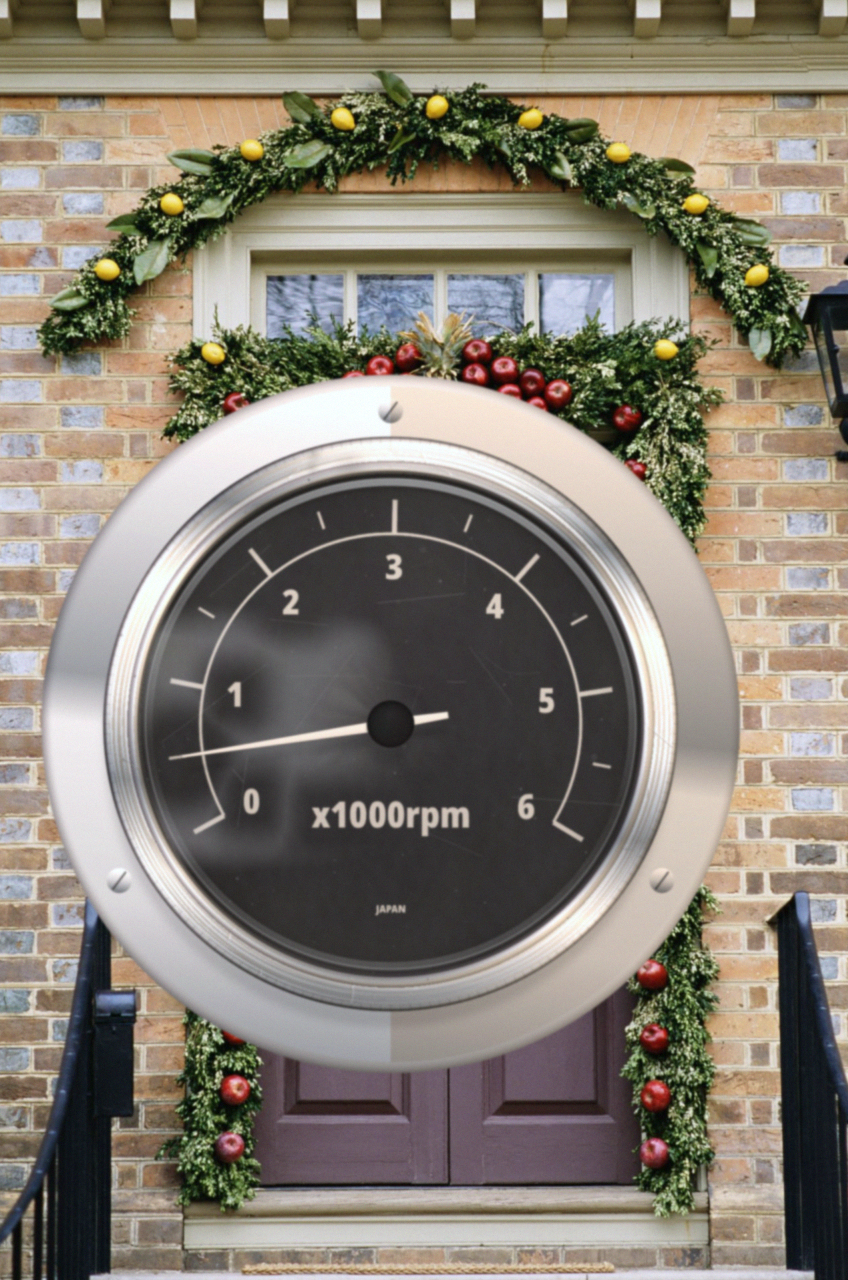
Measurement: 500 rpm
